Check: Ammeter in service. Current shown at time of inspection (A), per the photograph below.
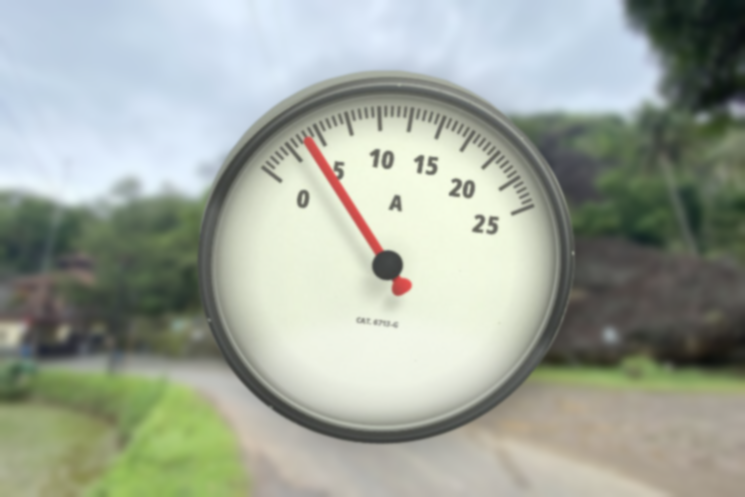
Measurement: 4 A
